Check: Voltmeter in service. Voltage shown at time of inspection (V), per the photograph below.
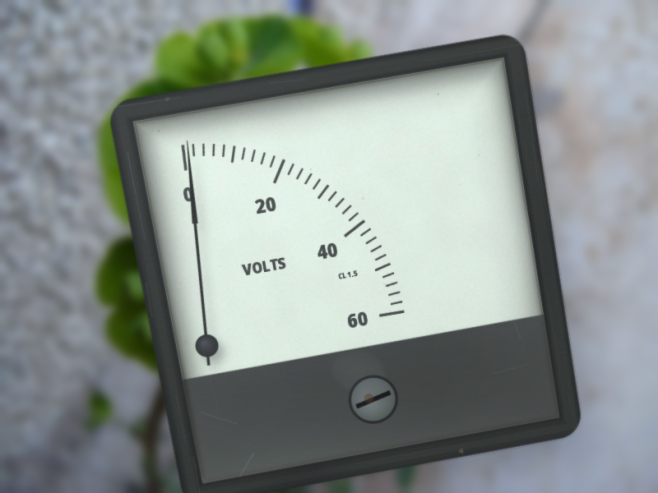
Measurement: 1 V
